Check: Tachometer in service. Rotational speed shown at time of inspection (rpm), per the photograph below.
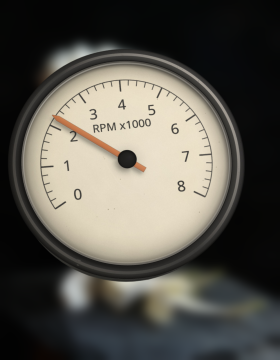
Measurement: 2200 rpm
